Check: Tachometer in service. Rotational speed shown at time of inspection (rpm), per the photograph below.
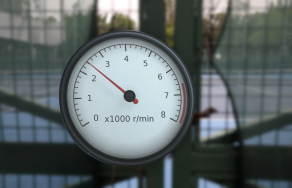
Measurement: 2400 rpm
